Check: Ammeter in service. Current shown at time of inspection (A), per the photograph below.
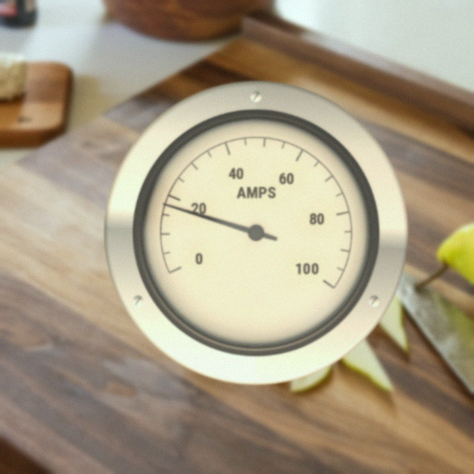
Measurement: 17.5 A
